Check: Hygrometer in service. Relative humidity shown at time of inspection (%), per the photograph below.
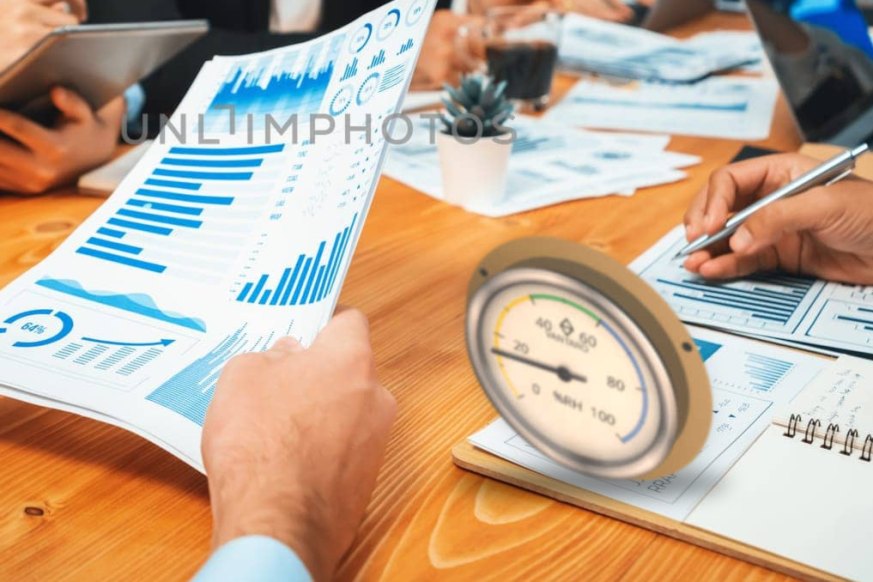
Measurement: 15 %
